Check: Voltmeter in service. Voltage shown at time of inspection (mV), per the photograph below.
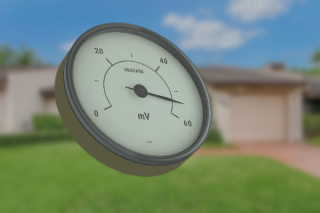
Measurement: 55 mV
